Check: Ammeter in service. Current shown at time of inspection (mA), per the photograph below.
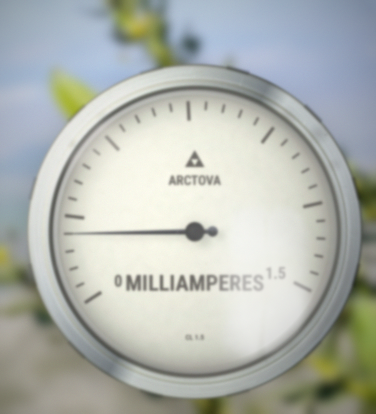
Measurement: 0.2 mA
